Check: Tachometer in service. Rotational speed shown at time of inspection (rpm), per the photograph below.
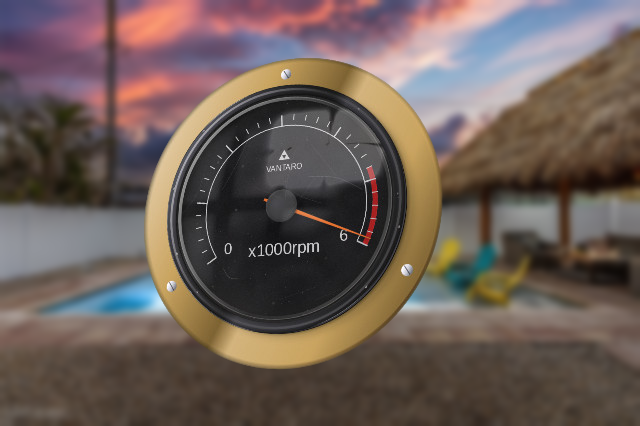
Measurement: 5900 rpm
